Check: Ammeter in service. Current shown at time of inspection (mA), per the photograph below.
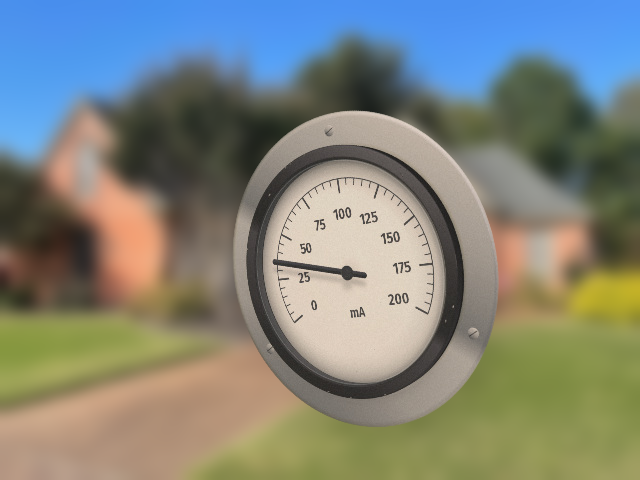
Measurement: 35 mA
